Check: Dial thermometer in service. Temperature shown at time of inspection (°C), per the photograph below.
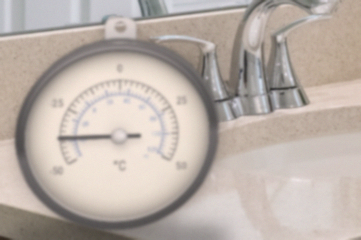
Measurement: -37.5 °C
